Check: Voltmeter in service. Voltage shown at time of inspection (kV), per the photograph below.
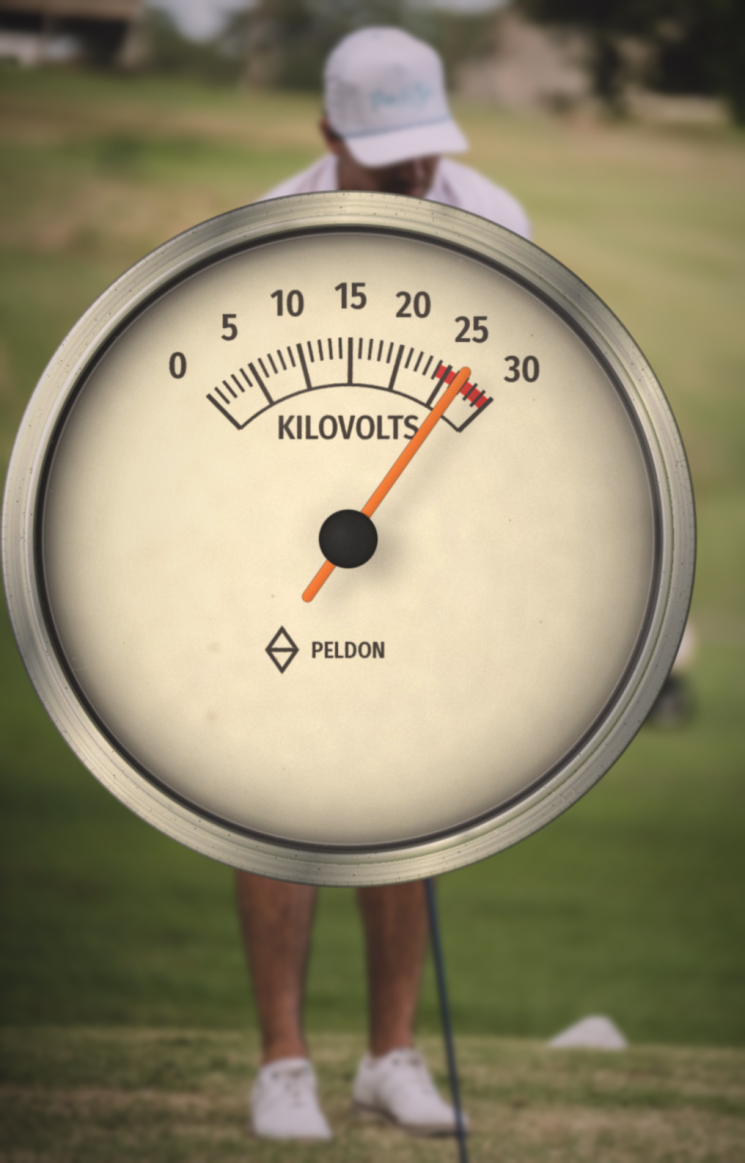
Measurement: 26.5 kV
